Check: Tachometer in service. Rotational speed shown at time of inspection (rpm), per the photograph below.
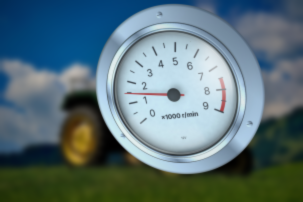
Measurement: 1500 rpm
